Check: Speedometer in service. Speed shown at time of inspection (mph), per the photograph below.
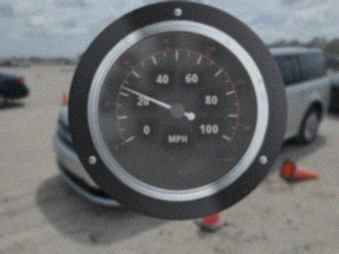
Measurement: 22.5 mph
